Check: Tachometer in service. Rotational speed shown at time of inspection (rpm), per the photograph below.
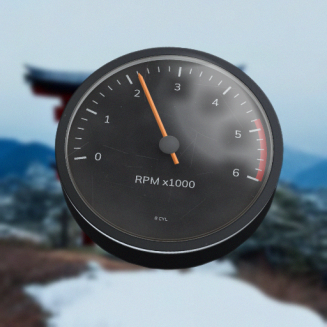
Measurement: 2200 rpm
